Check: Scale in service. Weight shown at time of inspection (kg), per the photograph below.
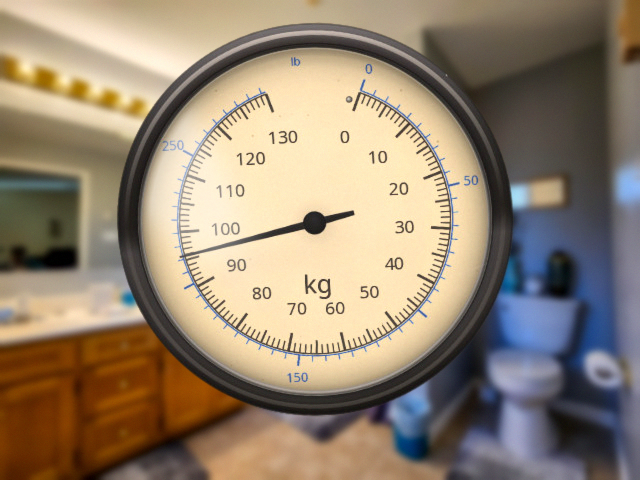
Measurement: 96 kg
